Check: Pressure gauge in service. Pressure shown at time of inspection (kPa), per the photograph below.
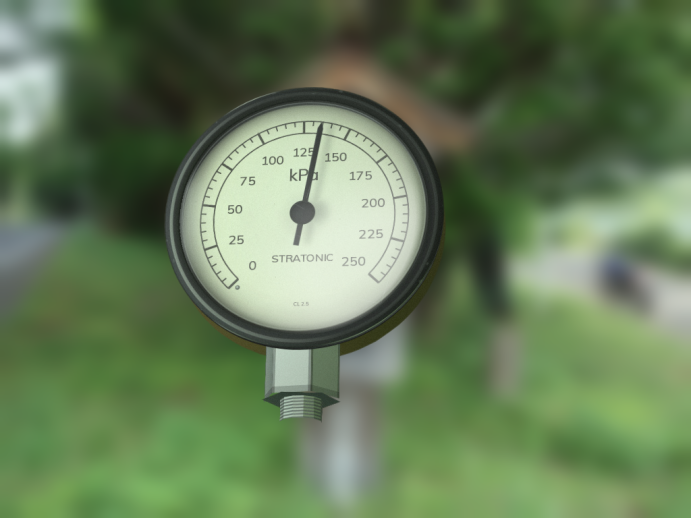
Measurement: 135 kPa
